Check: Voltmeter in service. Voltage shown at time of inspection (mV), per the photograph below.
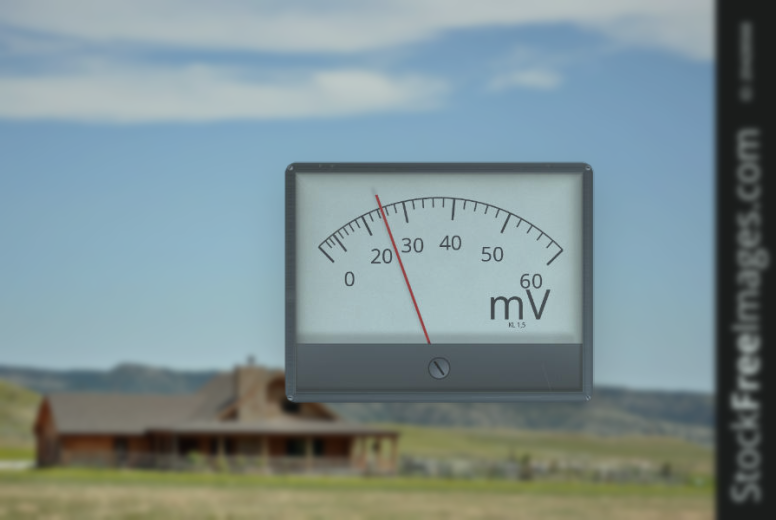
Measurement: 25 mV
